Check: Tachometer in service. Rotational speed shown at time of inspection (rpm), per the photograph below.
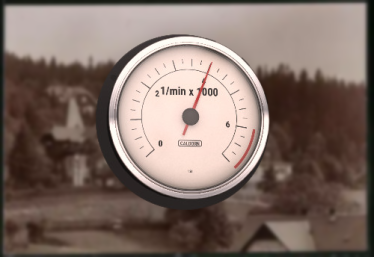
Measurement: 4000 rpm
